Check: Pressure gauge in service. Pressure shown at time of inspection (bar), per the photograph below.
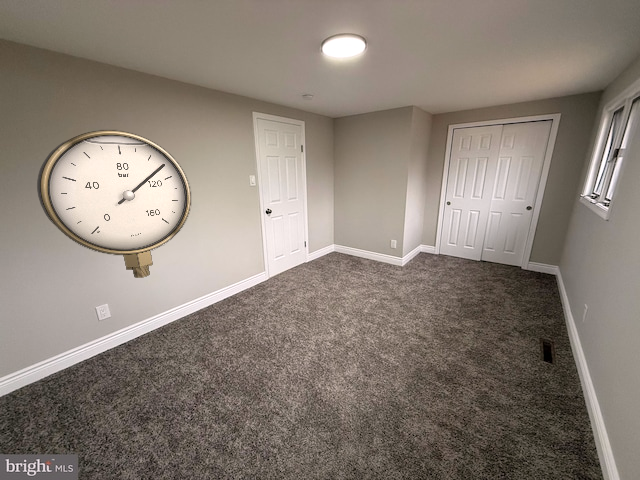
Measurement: 110 bar
